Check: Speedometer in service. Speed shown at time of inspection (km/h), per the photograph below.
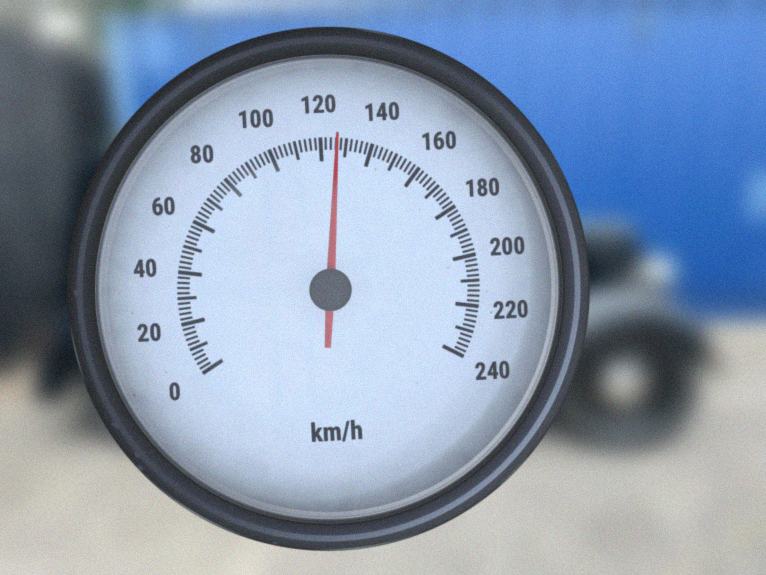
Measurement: 126 km/h
